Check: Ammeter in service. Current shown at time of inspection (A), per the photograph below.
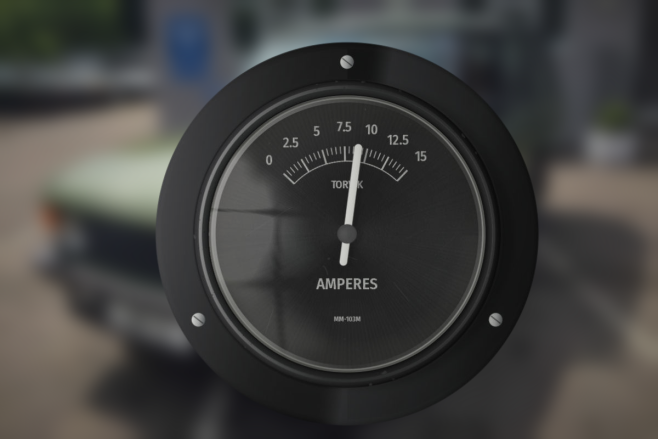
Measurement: 9 A
